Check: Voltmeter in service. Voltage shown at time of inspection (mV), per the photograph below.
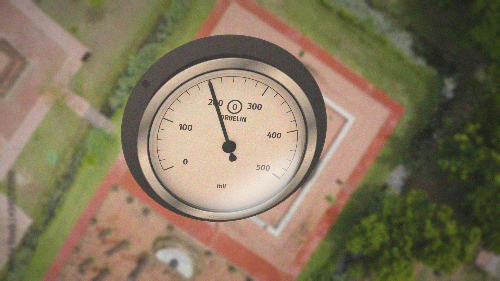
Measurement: 200 mV
